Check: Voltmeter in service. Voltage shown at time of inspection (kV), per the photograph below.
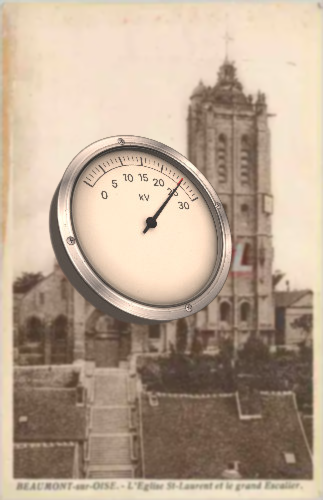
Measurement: 25 kV
